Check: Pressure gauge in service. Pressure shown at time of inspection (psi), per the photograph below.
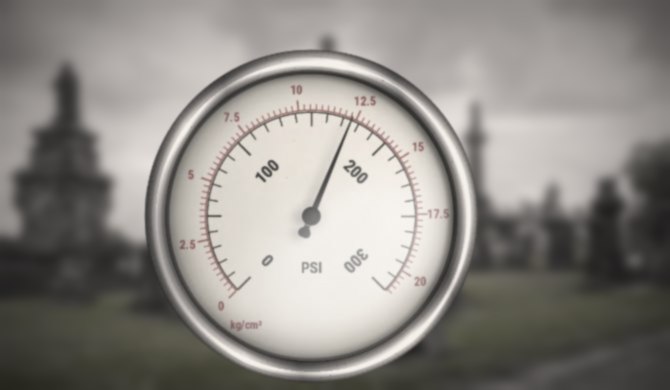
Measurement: 175 psi
